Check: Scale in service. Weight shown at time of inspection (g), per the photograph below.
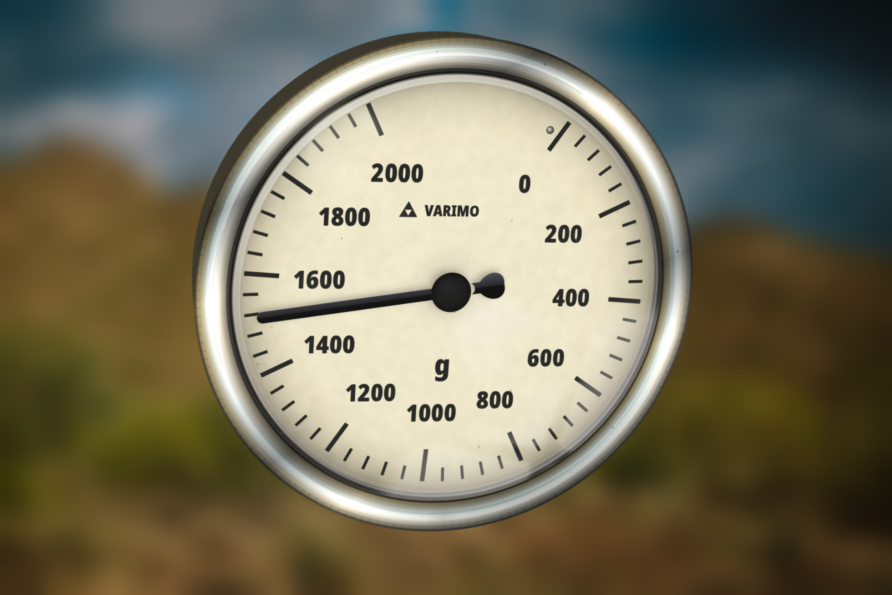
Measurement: 1520 g
